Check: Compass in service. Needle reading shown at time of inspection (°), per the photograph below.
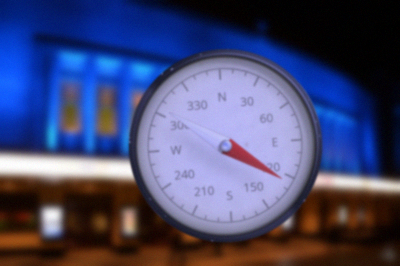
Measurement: 125 °
